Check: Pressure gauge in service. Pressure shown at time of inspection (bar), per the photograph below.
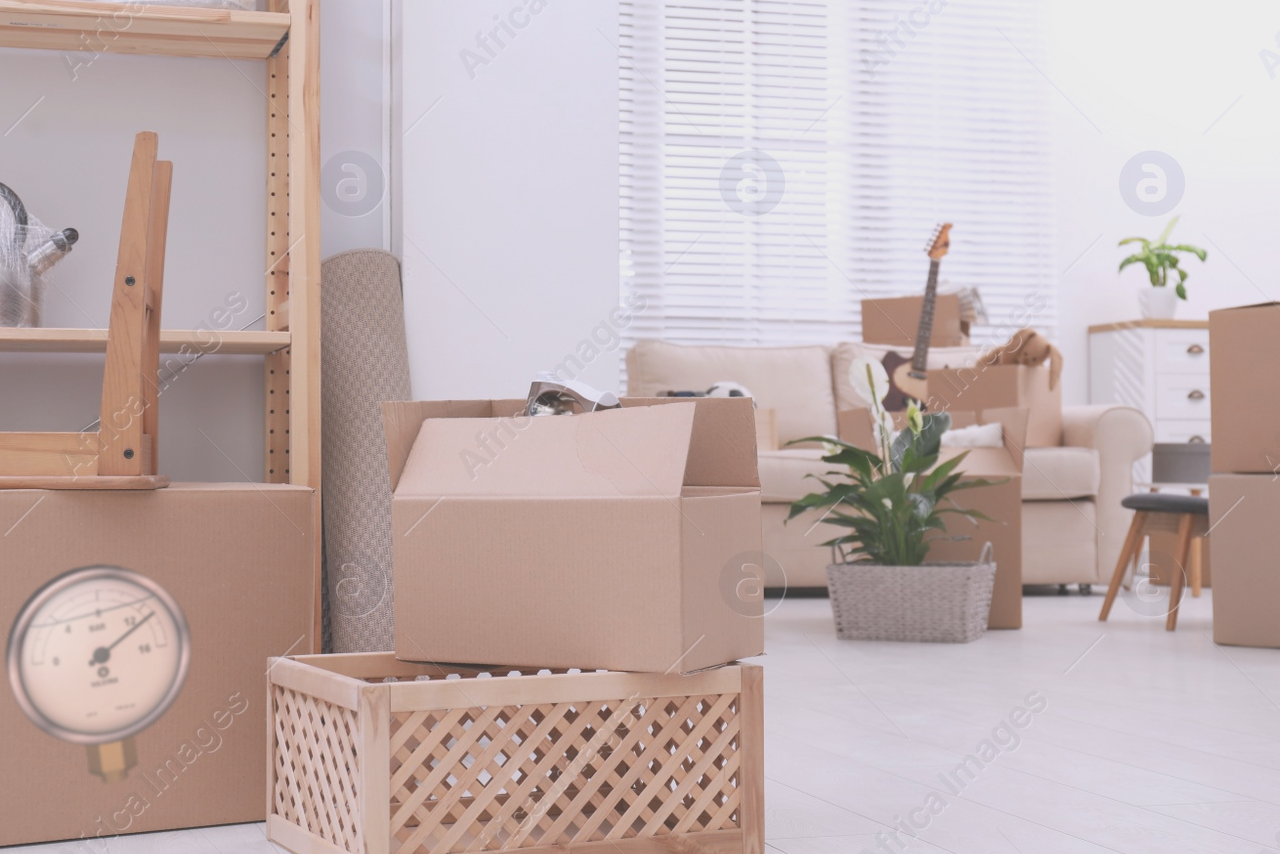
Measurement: 13 bar
